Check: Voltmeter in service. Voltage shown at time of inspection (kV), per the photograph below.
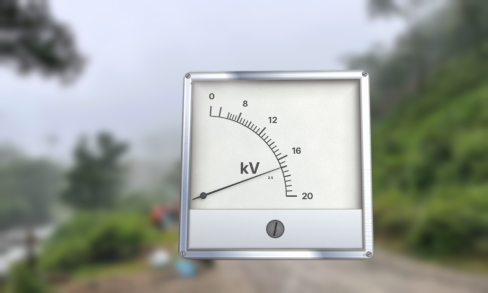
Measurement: 17 kV
